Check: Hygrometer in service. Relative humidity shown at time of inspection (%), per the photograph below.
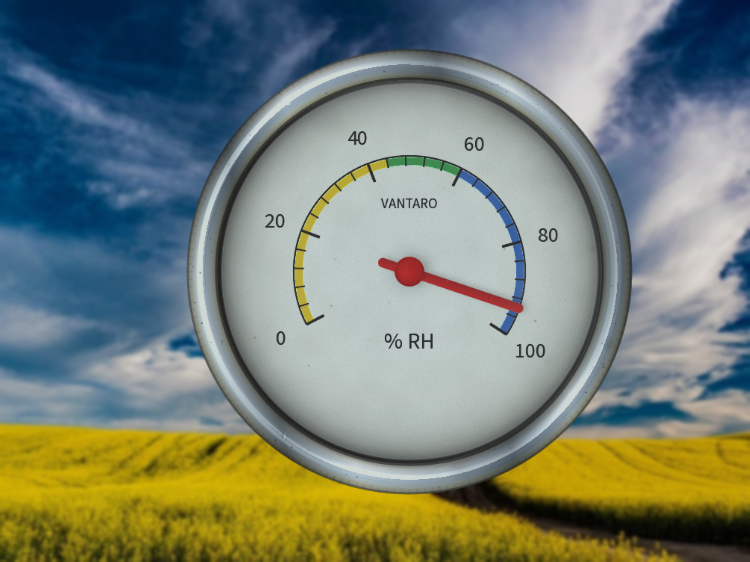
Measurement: 94 %
